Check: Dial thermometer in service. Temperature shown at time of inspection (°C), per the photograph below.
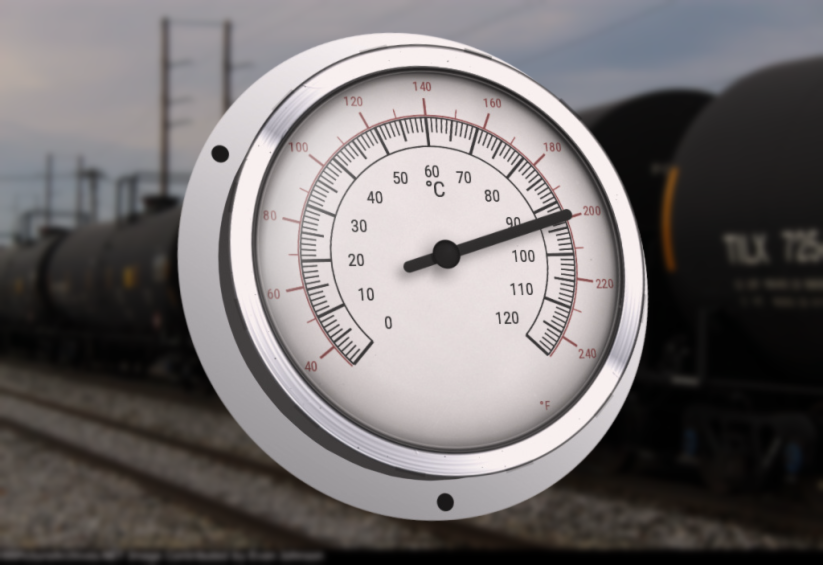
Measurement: 93 °C
